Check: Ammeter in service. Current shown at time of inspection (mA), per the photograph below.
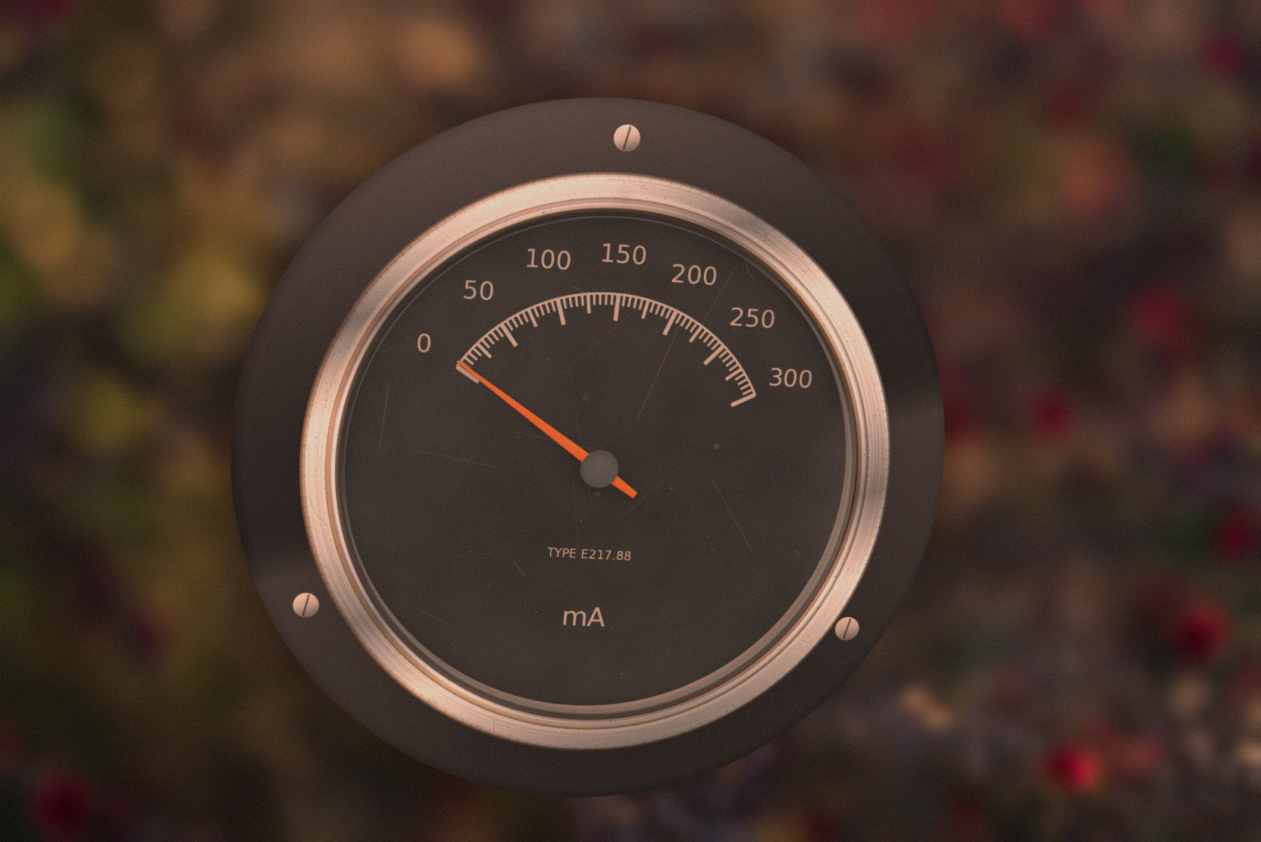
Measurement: 5 mA
